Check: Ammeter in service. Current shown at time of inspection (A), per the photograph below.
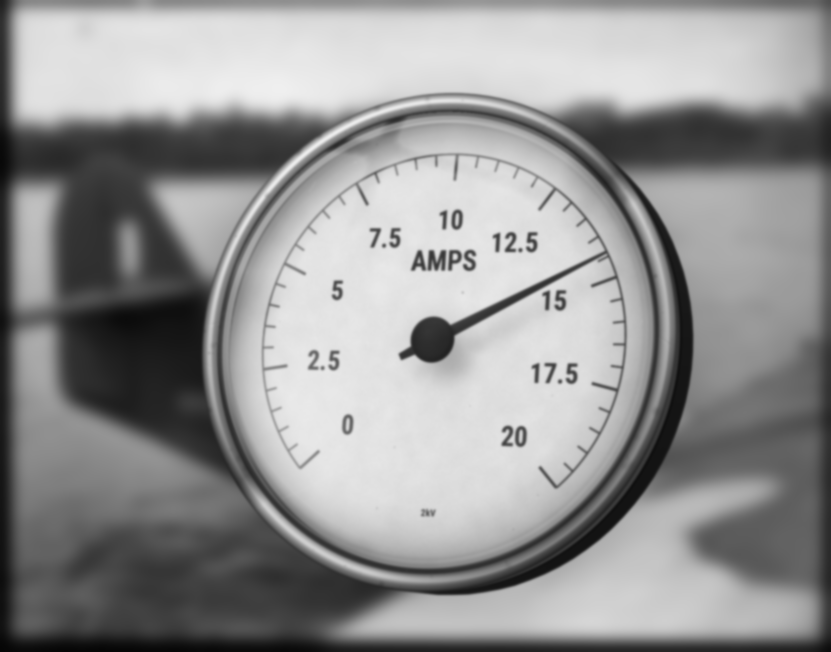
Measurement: 14.5 A
